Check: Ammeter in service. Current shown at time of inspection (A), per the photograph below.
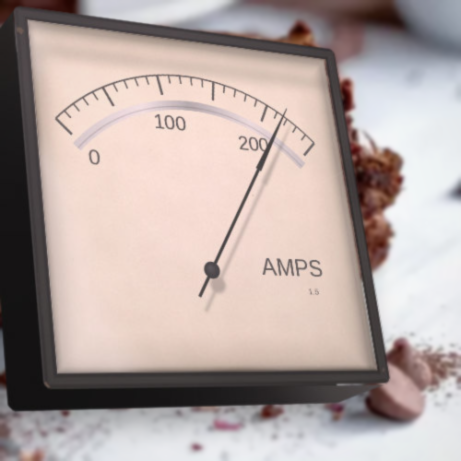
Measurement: 215 A
